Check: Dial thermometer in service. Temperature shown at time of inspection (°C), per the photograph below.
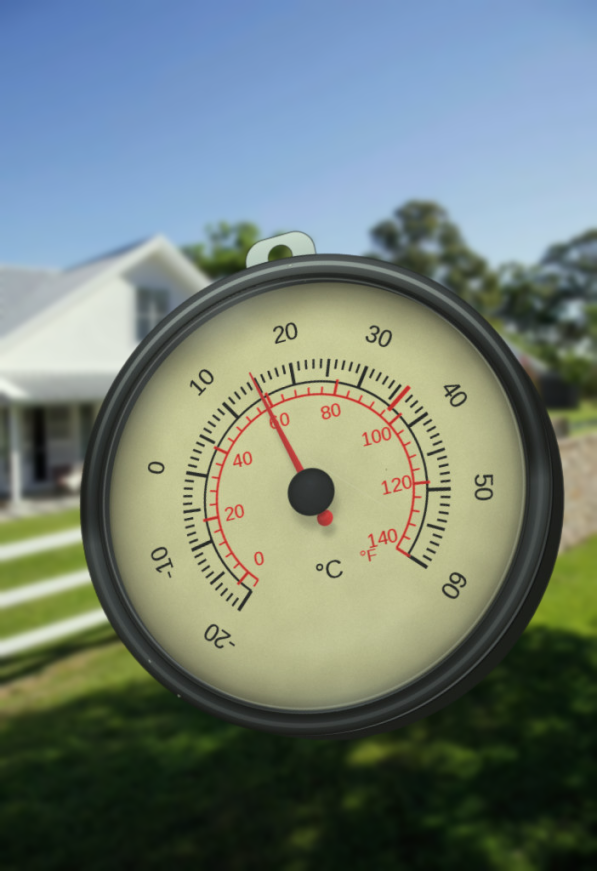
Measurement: 15 °C
